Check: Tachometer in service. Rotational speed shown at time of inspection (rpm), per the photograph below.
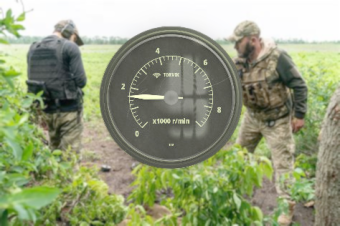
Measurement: 1600 rpm
